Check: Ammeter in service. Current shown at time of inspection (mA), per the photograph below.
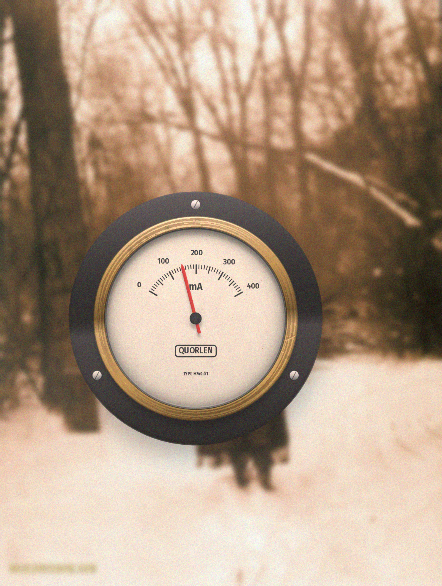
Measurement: 150 mA
